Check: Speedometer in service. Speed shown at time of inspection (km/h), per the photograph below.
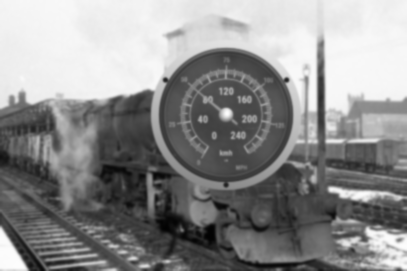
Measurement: 80 km/h
